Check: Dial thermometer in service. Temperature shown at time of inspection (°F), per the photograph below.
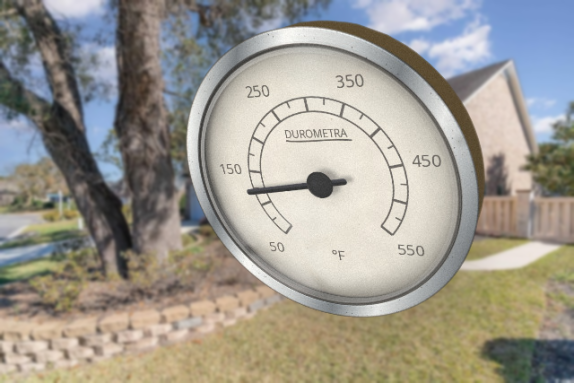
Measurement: 125 °F
